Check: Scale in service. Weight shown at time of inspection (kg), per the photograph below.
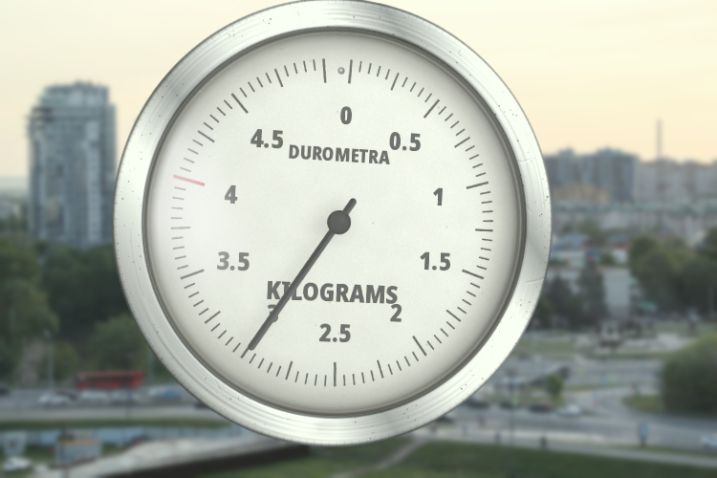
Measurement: 3 kg
